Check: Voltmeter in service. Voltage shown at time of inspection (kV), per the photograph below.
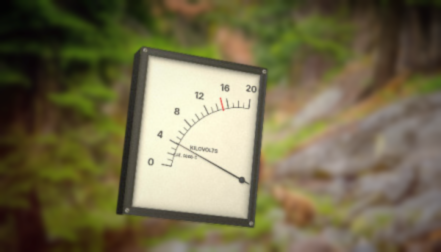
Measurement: 4 kV
